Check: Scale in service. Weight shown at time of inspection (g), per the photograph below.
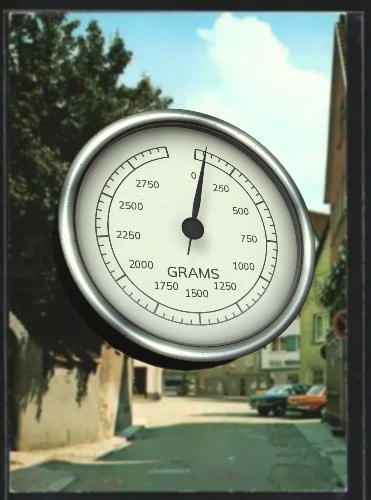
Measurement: 50 g
